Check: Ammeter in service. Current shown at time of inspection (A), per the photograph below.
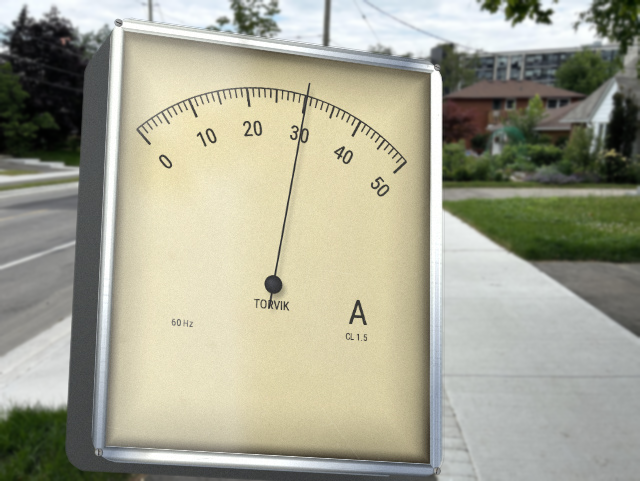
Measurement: 30 A
